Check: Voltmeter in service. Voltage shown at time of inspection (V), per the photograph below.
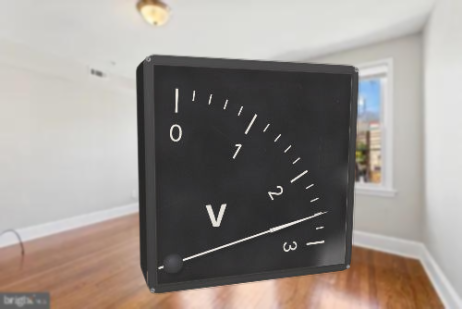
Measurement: 2.6 V
